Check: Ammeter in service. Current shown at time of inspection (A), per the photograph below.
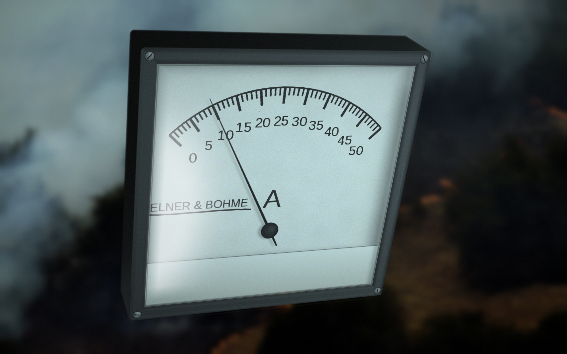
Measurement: 10 A
